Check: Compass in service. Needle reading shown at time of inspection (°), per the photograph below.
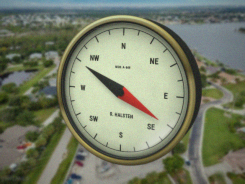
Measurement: 120 °
